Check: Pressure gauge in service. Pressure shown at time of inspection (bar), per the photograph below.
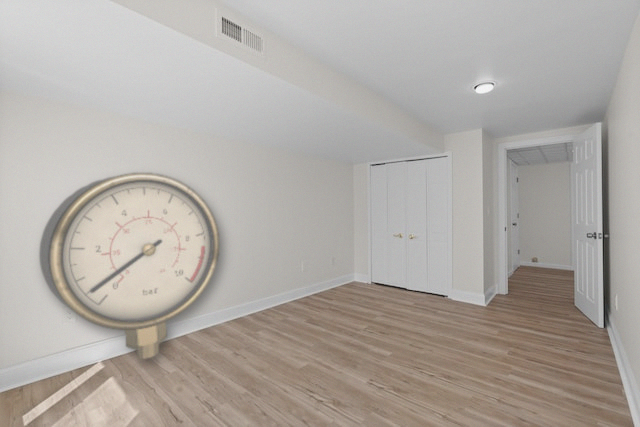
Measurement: 0.5 bar
